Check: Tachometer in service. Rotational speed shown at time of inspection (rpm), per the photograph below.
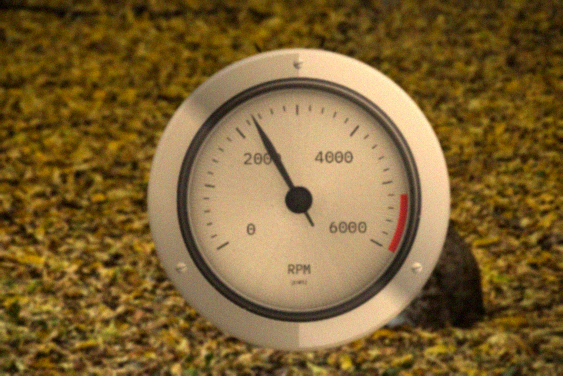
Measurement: 2300 rpm
